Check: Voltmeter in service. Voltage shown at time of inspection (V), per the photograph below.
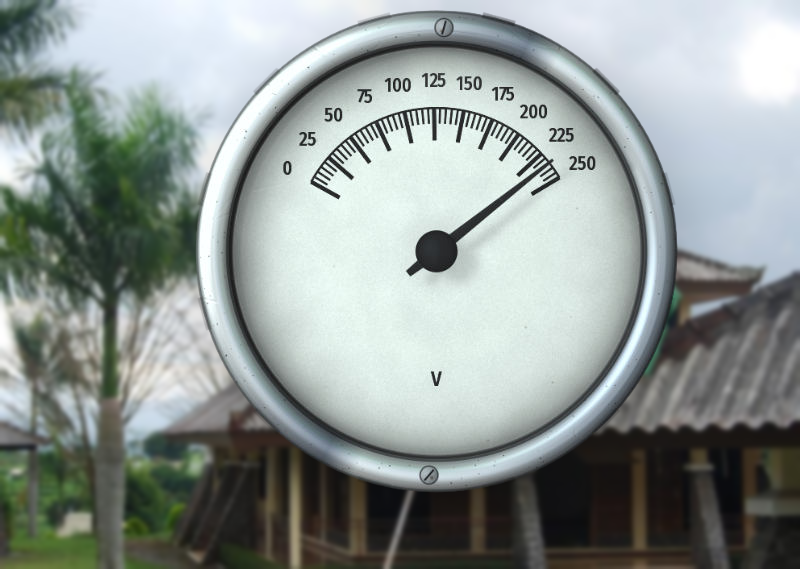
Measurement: 235 V
